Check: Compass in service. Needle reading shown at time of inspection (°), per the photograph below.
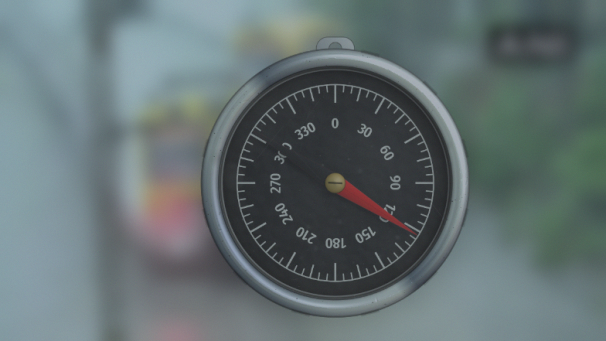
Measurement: 122.5 °
